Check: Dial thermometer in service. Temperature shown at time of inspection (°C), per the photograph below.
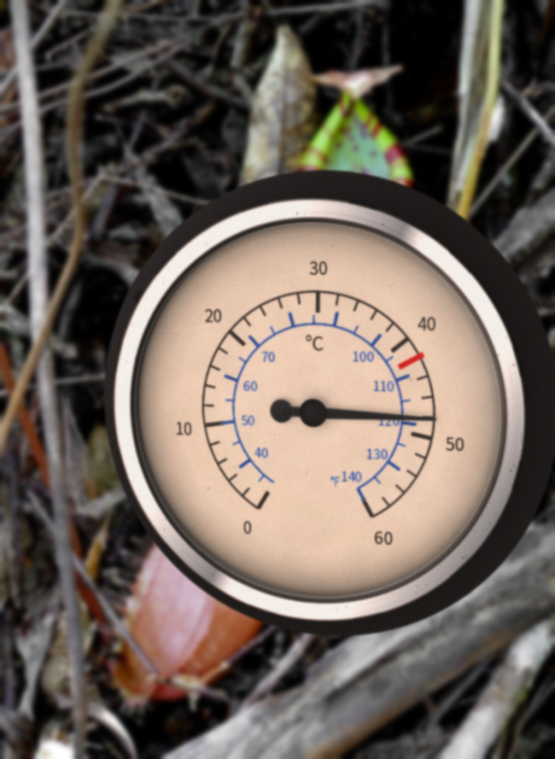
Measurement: 48 °C
